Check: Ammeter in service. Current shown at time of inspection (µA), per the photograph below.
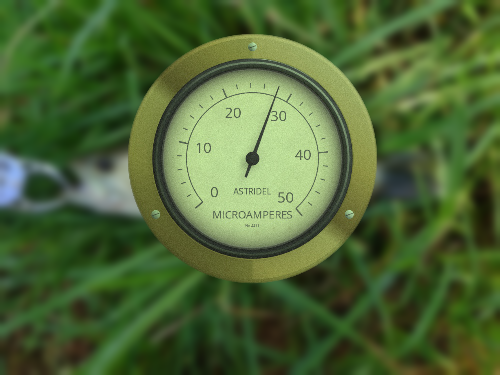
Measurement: 28 µA
